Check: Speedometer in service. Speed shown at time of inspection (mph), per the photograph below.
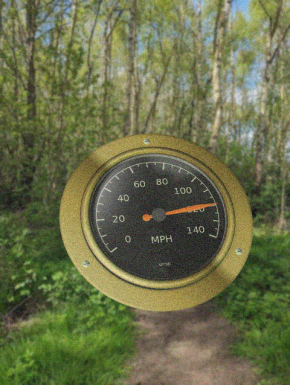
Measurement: 120 mph
